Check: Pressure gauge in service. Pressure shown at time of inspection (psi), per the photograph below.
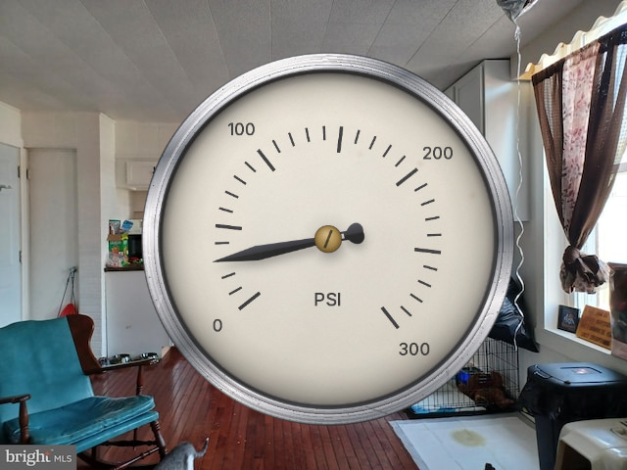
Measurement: 30 psi
